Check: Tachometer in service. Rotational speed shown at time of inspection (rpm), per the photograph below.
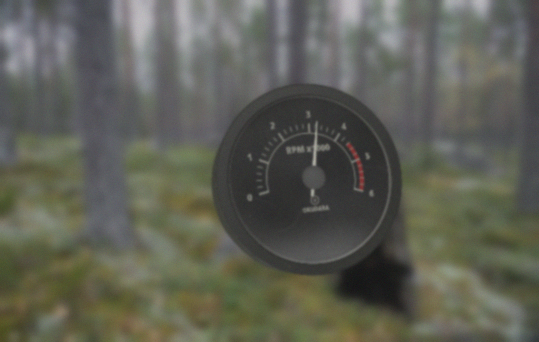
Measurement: 3200 rpm
